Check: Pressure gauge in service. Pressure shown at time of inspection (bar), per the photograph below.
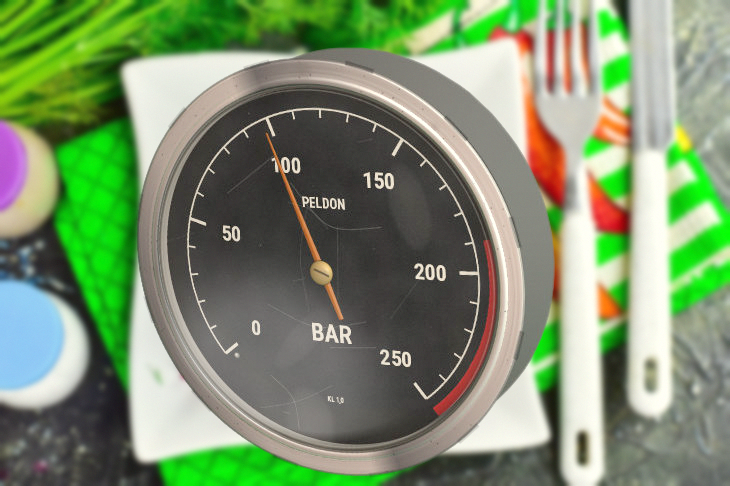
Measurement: 100 bar
